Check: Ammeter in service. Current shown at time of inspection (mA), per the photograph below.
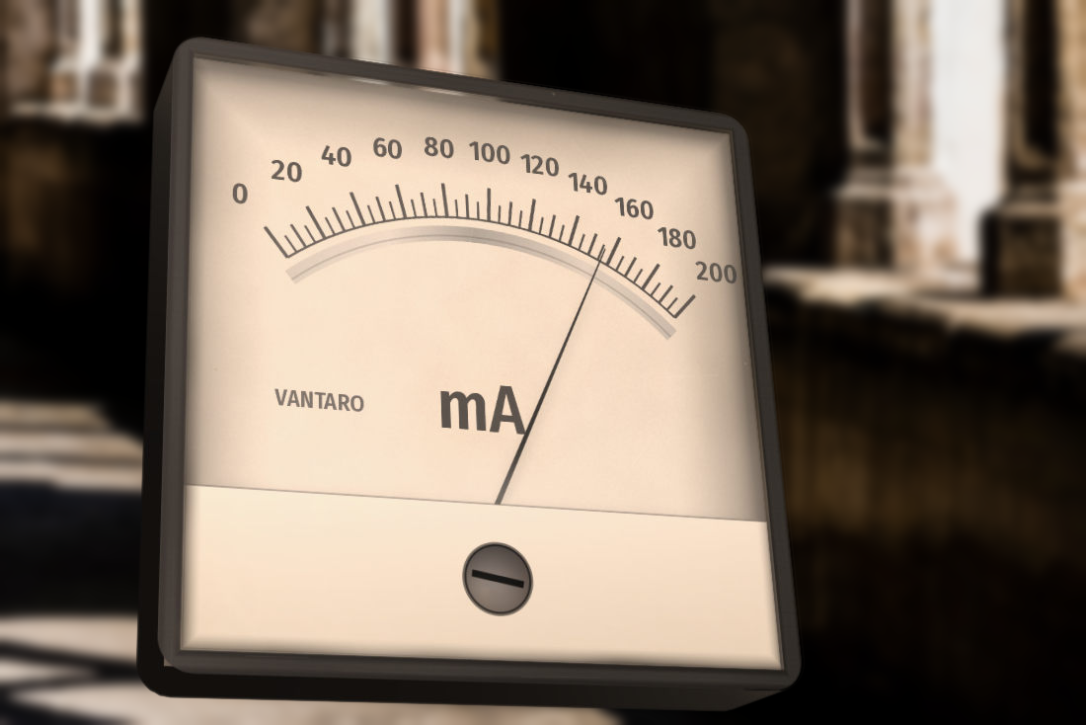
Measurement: 155 mA
